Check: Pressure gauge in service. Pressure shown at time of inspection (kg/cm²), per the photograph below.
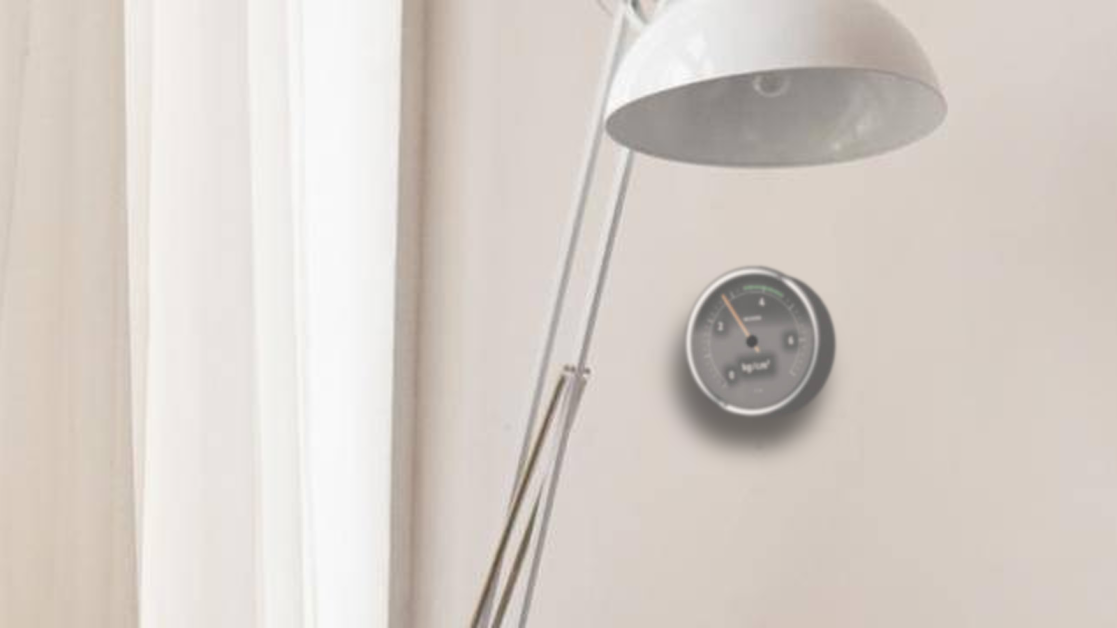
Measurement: 2.8 kg/cm²
